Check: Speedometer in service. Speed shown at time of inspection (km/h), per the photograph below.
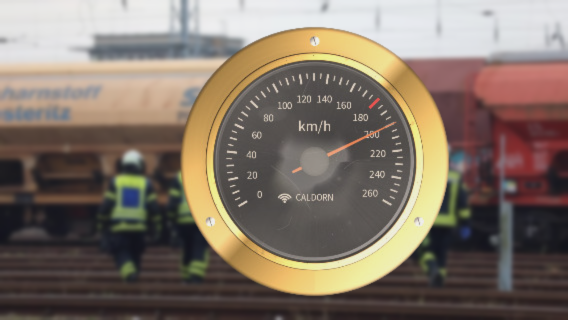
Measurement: 200 km/h
